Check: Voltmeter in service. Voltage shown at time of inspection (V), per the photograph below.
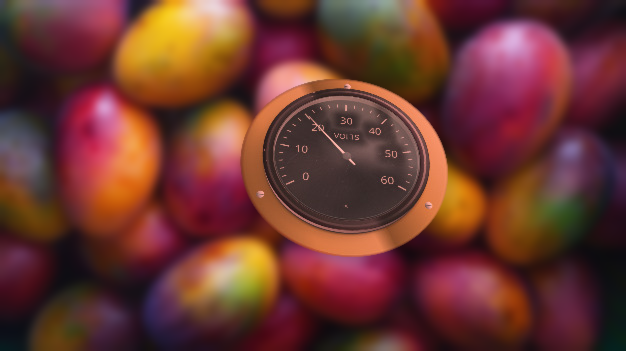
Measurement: 20 V
